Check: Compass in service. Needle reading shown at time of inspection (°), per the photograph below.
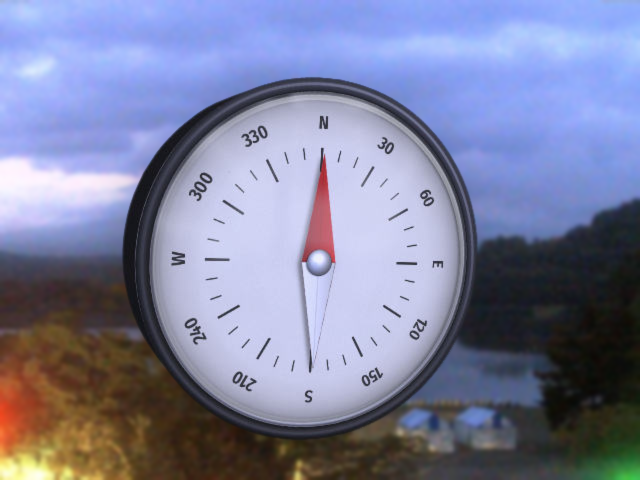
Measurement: 0 °
